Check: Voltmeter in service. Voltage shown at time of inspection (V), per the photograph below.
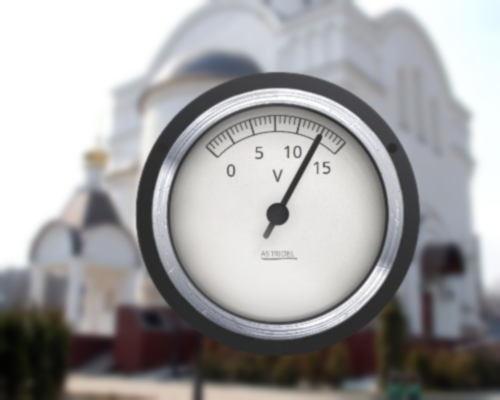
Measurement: 12.5 V
